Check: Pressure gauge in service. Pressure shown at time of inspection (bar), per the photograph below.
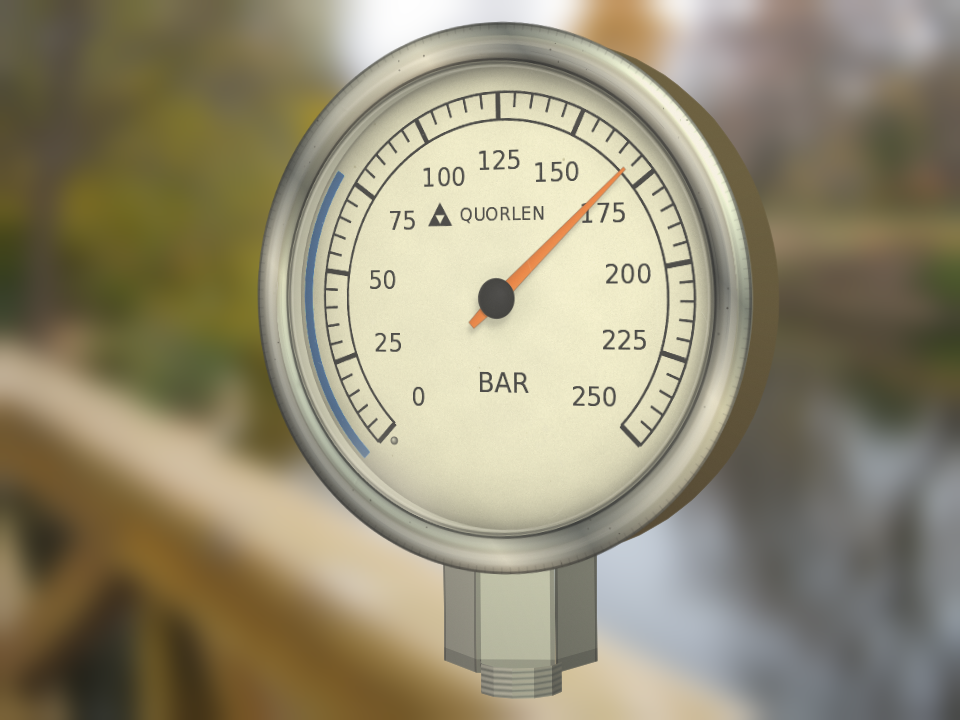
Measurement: 170 bar
